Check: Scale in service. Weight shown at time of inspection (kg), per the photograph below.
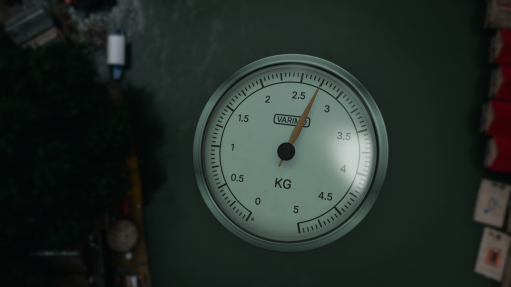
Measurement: 2.75 kg
